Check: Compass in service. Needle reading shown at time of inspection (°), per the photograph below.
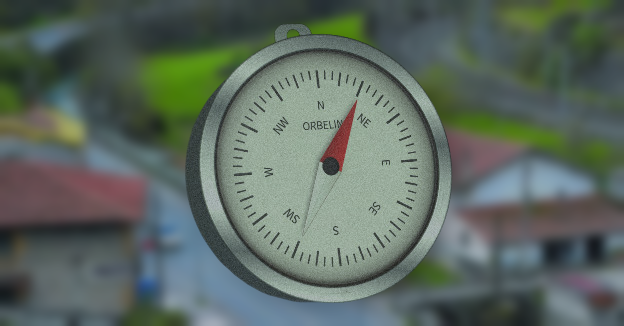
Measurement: 30 °
